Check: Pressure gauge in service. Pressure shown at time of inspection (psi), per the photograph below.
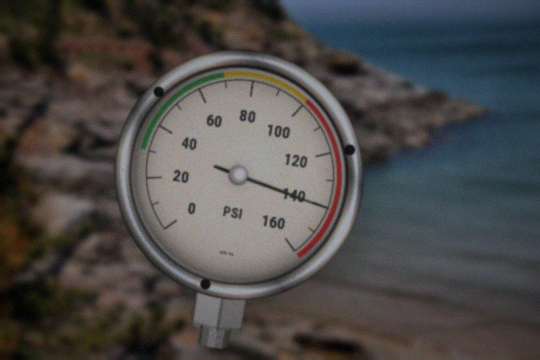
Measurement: 140 psi
